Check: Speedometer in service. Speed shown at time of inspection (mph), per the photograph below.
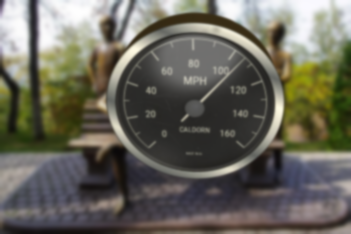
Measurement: 105 mph
